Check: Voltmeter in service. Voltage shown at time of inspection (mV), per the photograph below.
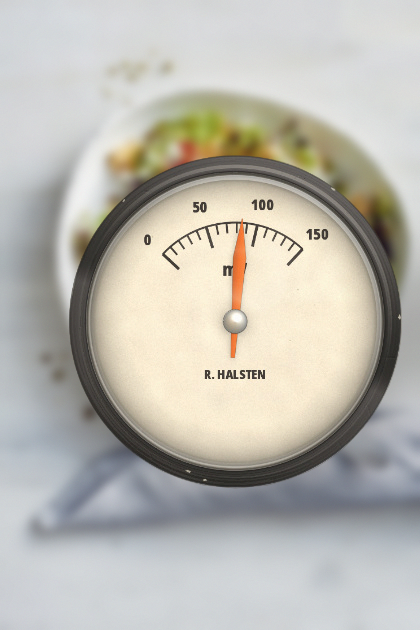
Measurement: 85 mV
